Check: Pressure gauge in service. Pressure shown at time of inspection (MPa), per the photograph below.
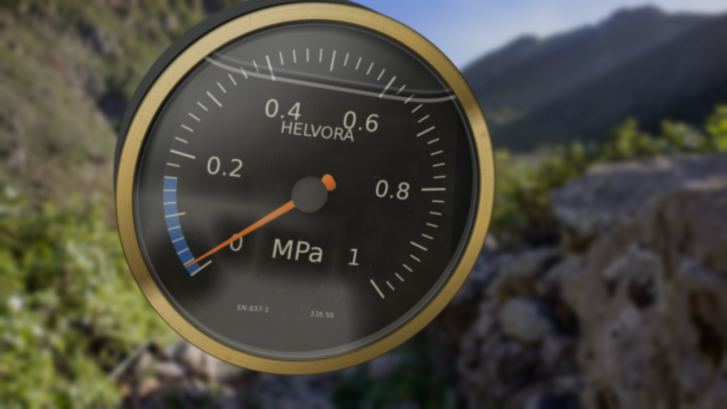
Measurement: 0.02 MPa
